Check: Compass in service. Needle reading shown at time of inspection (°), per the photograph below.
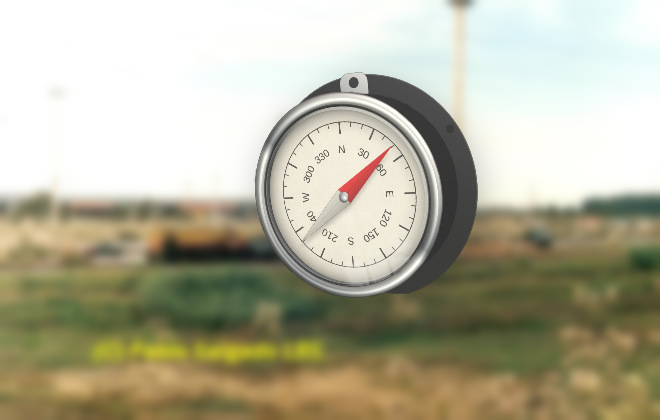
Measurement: 50 °
